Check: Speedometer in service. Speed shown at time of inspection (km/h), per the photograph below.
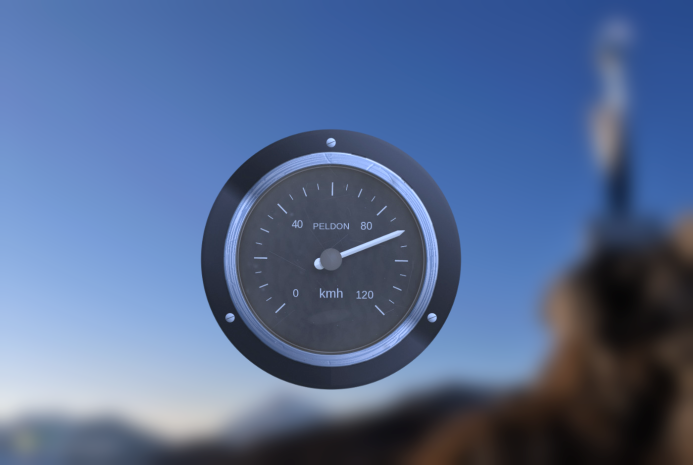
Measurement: 90 km/h
